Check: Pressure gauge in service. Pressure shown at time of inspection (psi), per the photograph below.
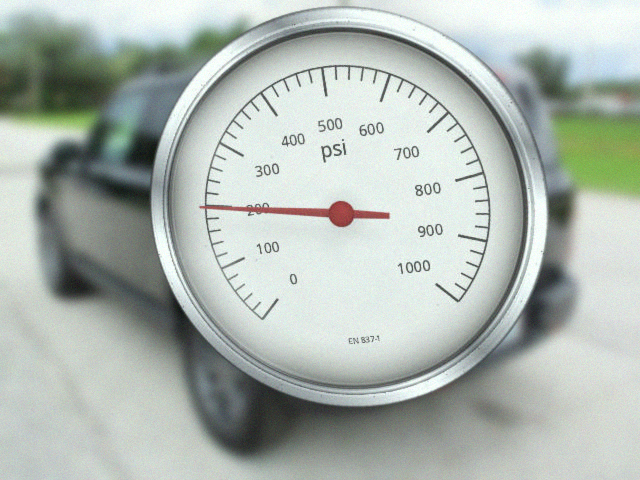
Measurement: 200 psi
